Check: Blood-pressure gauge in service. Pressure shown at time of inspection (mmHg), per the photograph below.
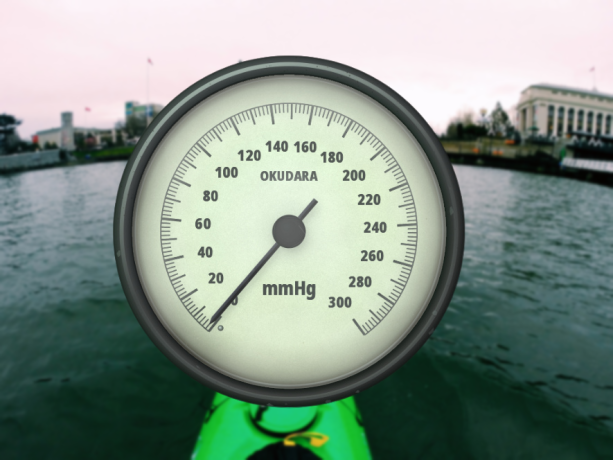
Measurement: 2 mmHg
